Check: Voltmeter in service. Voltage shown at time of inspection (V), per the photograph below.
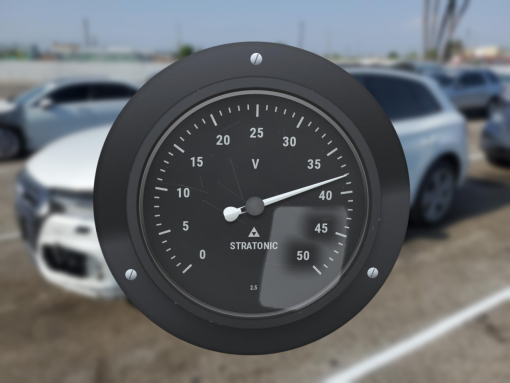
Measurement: 38 V
